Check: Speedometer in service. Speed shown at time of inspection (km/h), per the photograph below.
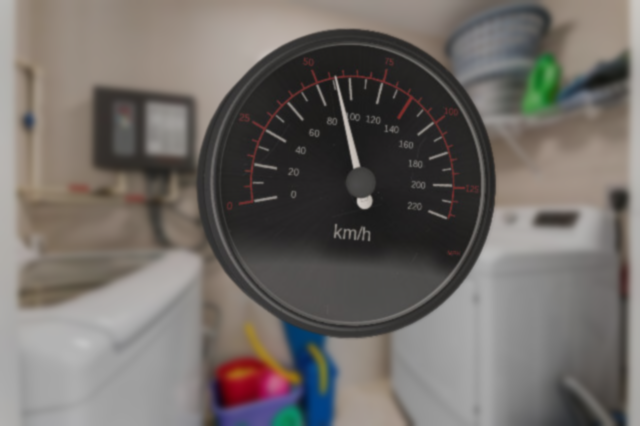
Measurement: 90 km/h
